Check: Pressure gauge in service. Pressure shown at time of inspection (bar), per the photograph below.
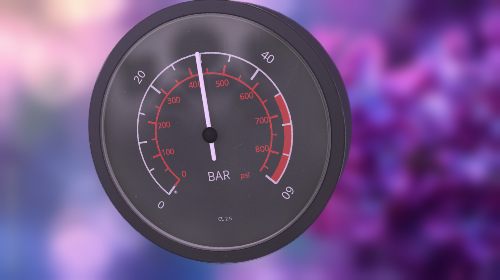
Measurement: 30 bar
